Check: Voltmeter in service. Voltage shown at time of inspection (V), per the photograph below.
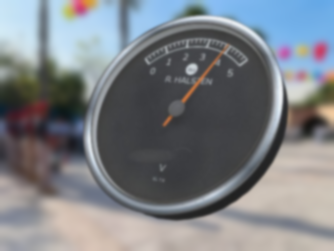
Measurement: 4 V
